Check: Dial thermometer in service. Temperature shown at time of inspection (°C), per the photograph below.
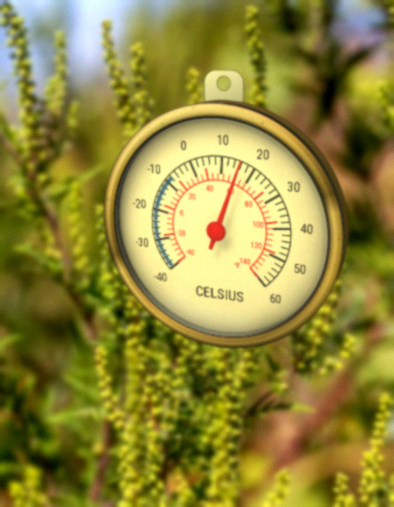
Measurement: 16 °C
